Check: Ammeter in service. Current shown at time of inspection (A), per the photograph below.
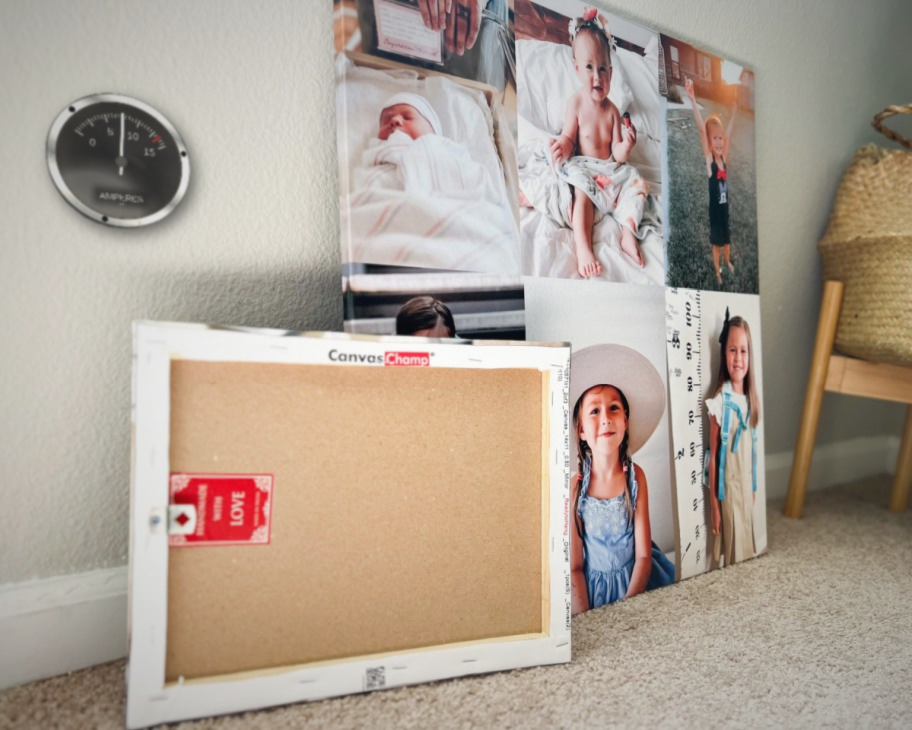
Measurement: 7.5 A
